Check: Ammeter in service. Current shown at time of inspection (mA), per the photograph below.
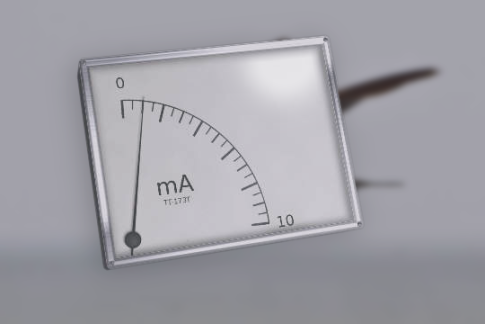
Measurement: 1 mA
